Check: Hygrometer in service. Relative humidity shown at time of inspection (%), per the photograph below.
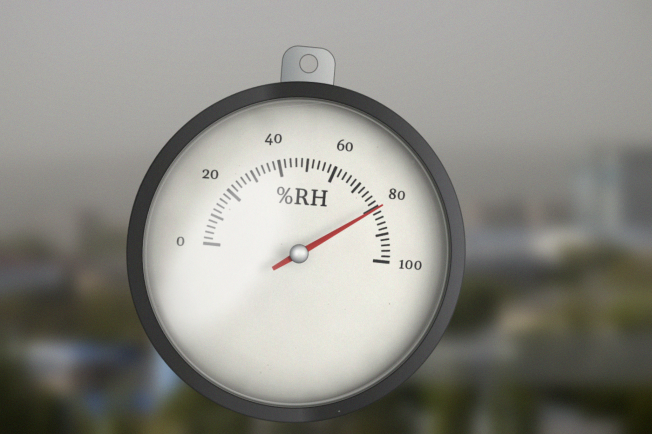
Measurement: 80 %
